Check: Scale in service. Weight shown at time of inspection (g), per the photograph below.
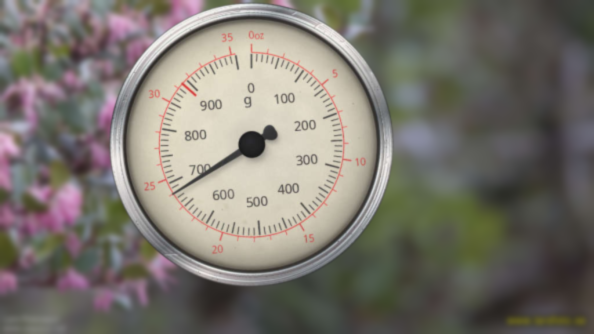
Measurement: 680 g
